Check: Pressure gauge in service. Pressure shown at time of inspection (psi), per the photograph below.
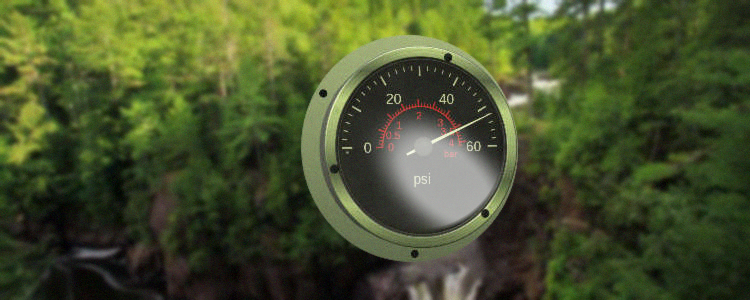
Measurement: 52 psi
